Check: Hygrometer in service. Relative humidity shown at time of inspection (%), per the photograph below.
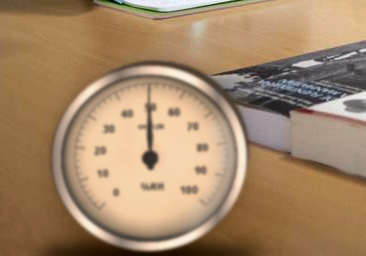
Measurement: 50 %
